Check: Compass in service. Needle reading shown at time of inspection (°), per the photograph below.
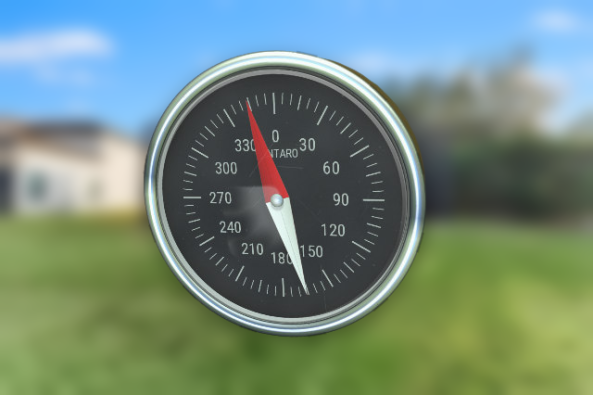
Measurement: 345 °
